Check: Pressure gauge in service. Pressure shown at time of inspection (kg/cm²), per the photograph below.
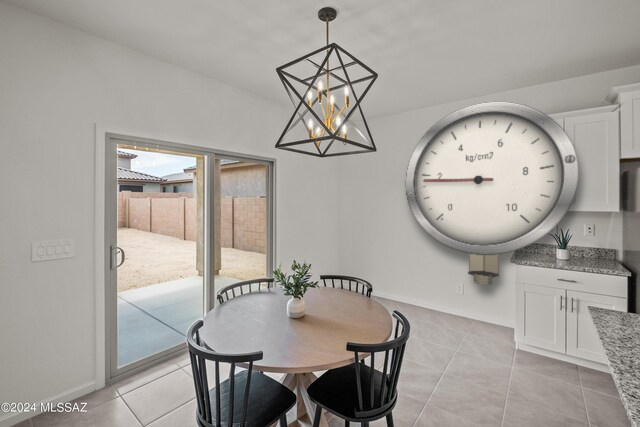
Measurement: 1.75 kg/cm²
